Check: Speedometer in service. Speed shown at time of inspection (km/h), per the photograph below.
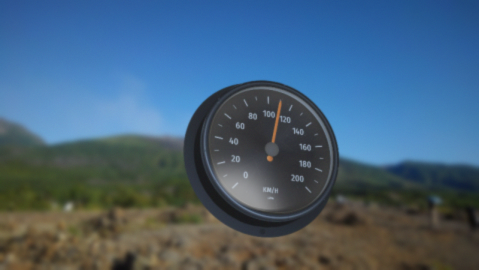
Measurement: 110 km/h
